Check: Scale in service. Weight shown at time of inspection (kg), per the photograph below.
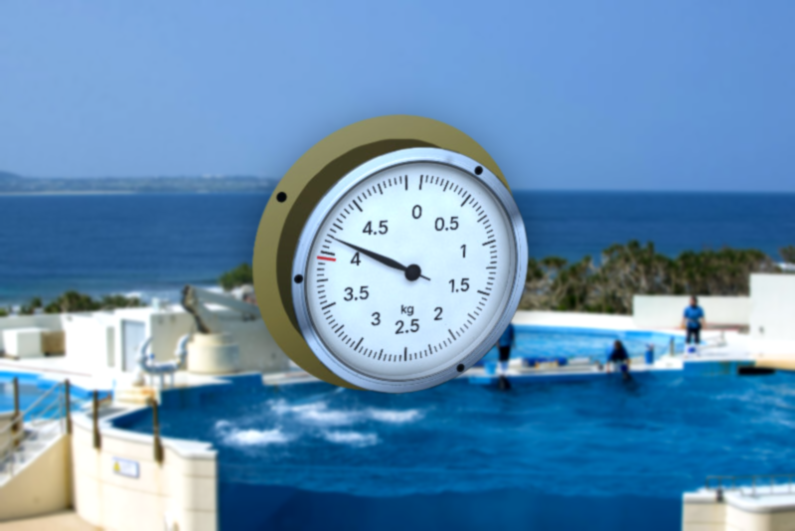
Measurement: 4.15 kg
